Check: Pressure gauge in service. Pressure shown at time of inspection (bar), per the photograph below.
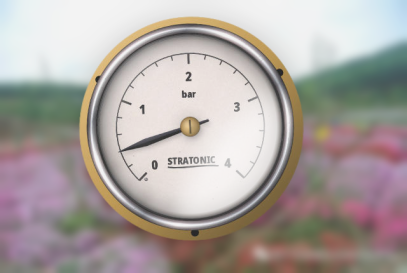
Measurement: 0.4 bar
